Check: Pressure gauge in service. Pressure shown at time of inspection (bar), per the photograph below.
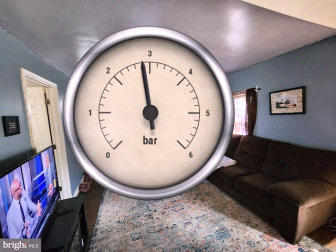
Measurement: 2.8 bar
